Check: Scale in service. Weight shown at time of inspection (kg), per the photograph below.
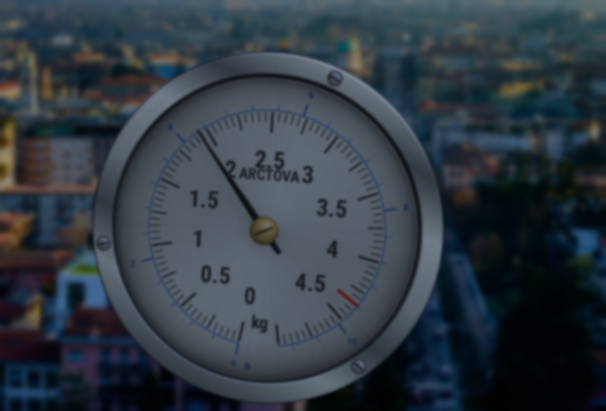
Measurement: 1.95 kg
